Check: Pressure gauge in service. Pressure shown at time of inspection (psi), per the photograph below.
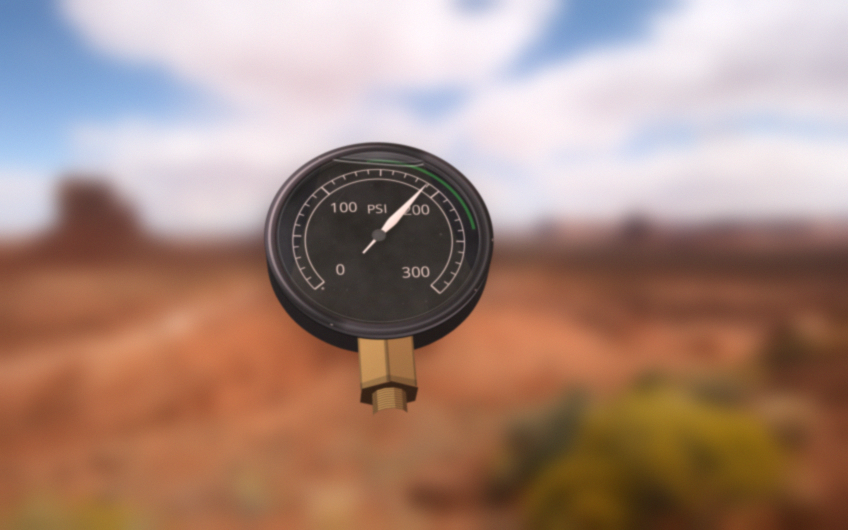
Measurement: 190 psi
